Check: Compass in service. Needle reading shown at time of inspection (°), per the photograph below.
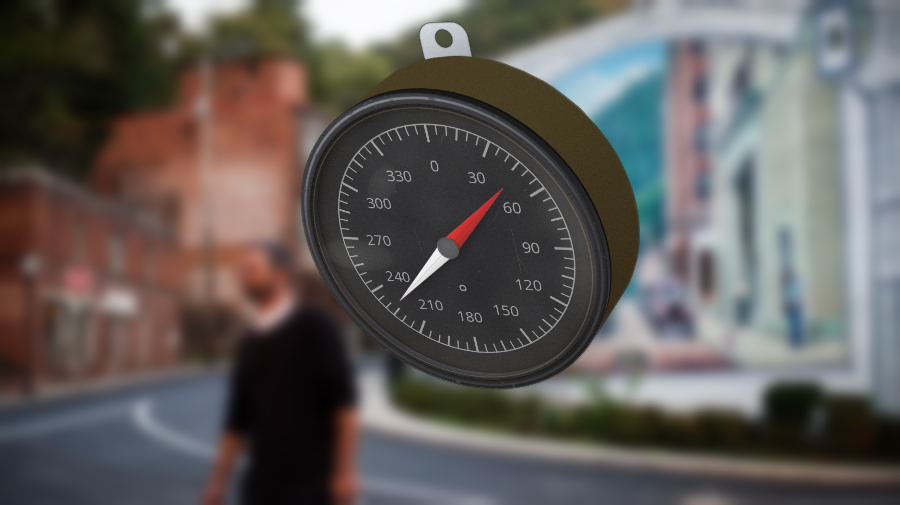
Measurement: 47.5 °
